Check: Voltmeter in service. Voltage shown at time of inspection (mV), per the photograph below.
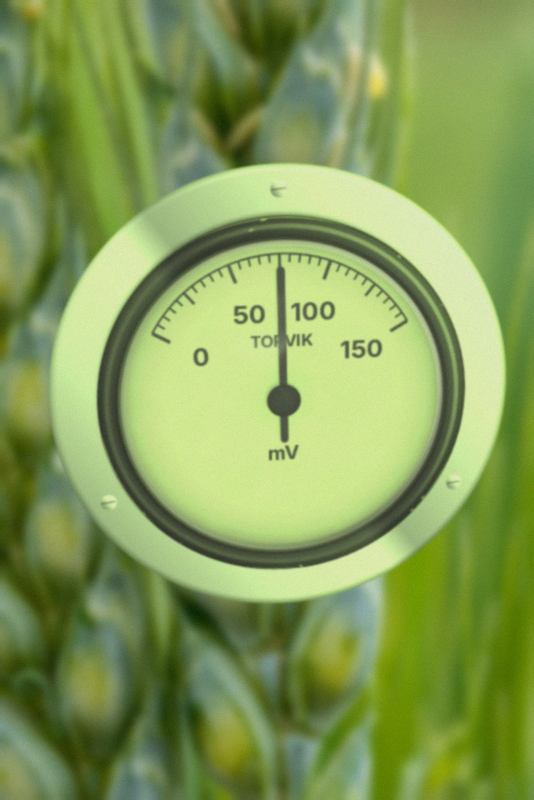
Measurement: 75 mV
